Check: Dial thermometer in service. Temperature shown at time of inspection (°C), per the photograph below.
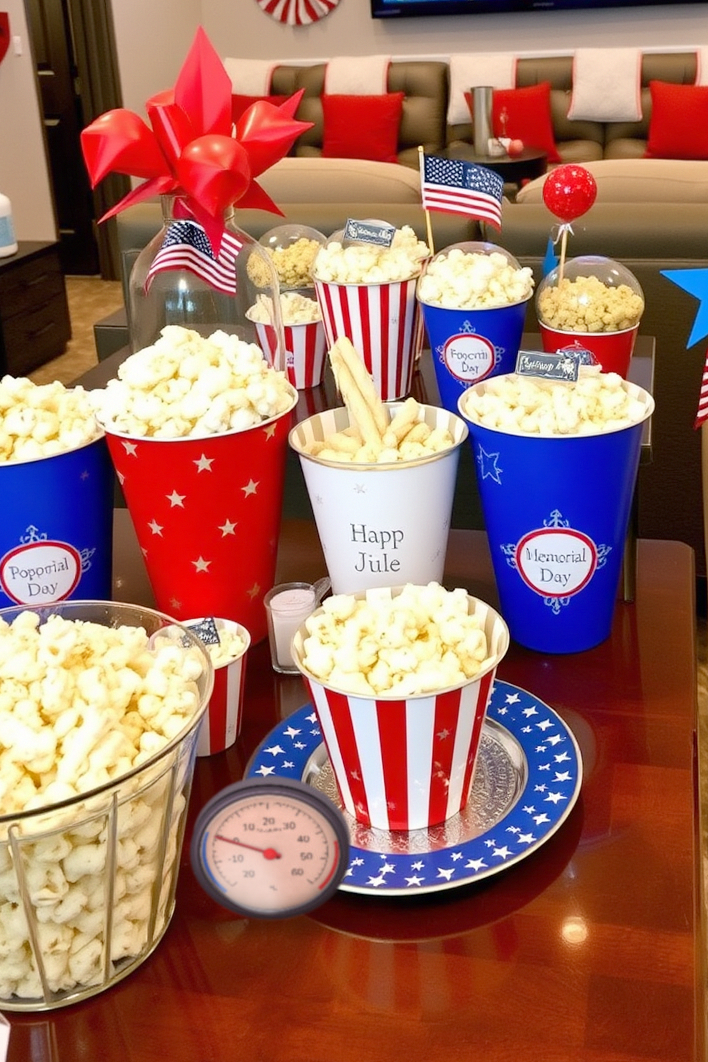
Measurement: 0 °C
